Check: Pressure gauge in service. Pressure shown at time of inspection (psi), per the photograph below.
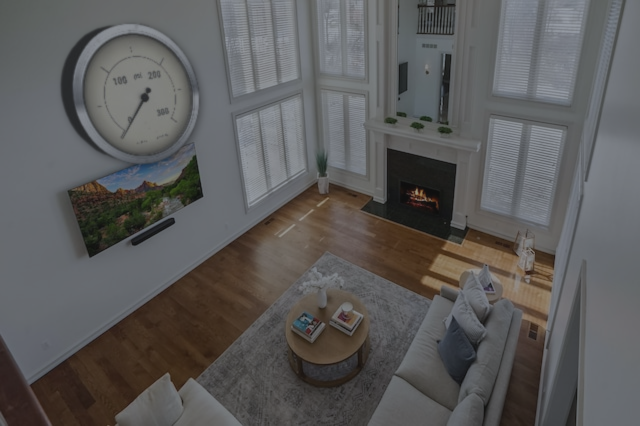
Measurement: 0 psi
